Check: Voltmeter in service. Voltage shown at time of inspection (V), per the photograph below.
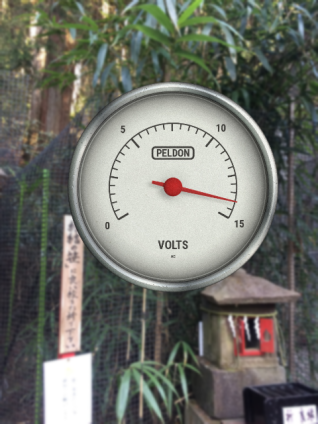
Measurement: 14 V
